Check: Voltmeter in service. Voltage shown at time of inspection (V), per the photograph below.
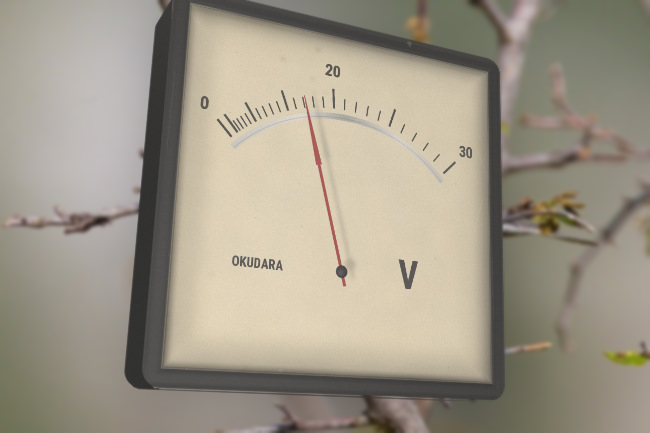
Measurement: 17 V
